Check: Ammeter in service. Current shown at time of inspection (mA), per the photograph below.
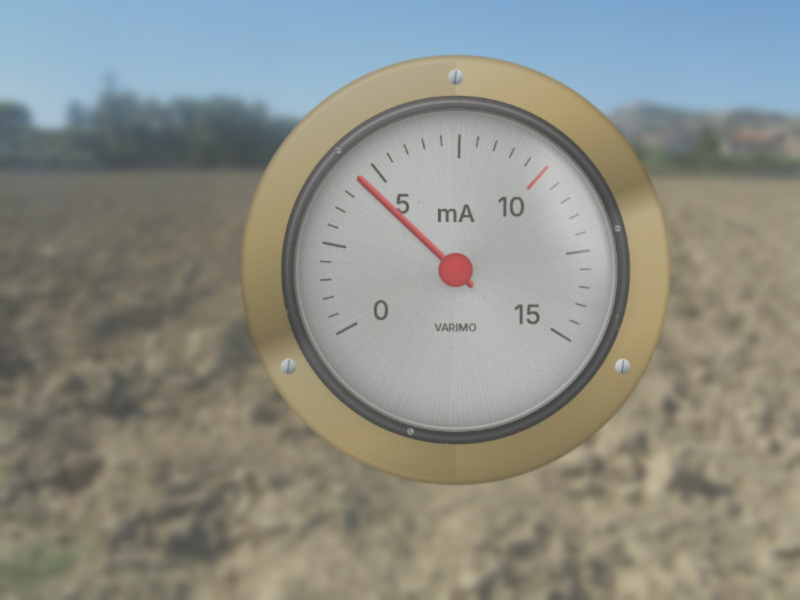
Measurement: 4.5 mA
